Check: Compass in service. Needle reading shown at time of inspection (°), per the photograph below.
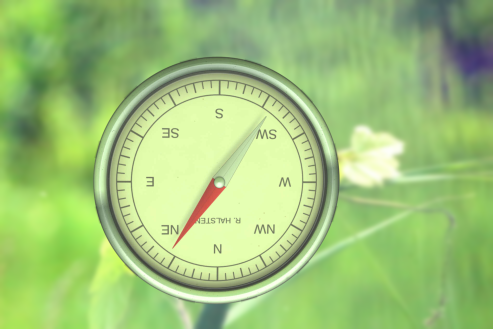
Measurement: 35 °
